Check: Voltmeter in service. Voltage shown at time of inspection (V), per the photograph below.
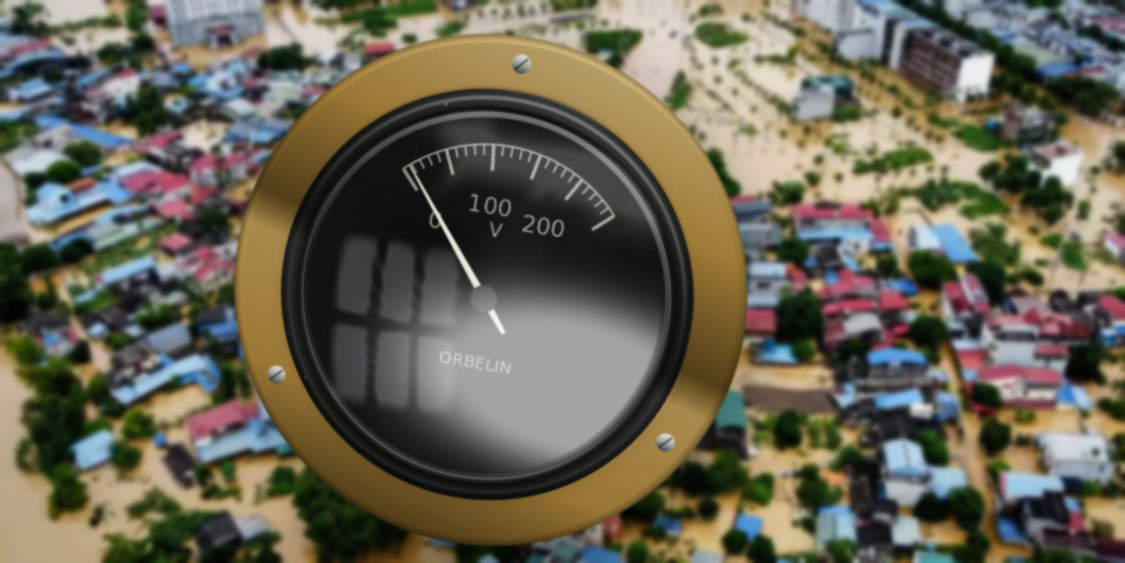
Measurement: 10 V
